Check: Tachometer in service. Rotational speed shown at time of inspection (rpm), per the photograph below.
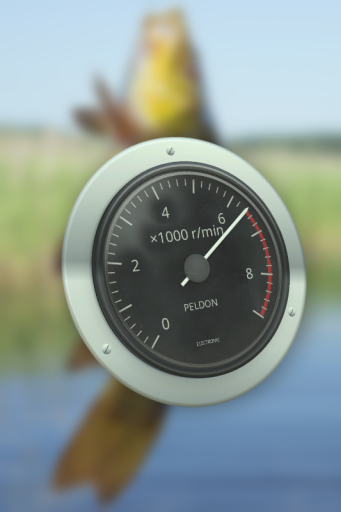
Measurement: 6400 rpm
